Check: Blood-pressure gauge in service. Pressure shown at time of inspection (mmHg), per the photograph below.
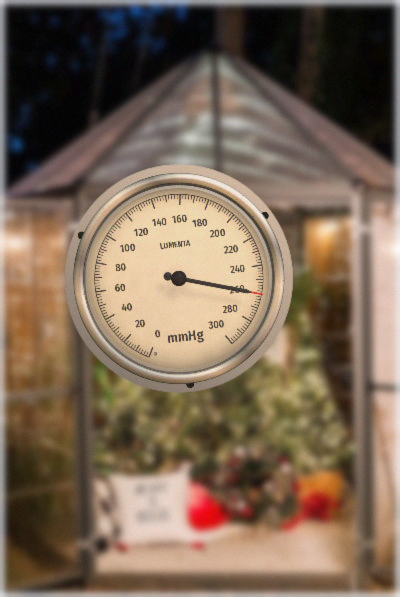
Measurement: 260 mmHg
